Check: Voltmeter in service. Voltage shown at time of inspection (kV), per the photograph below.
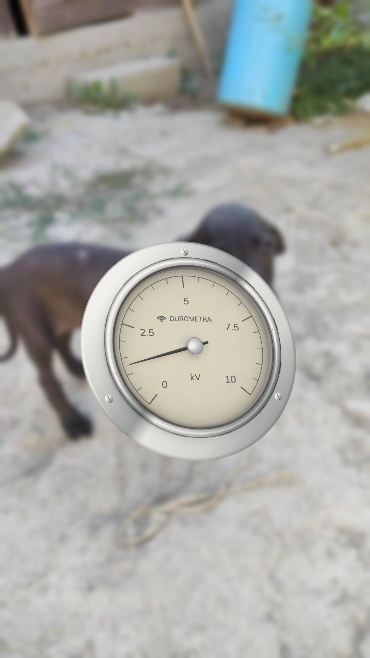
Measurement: 1.25 kV
